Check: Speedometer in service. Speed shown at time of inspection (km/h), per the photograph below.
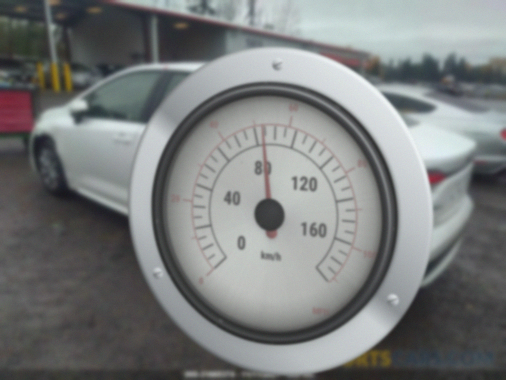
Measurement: 85 km/h
